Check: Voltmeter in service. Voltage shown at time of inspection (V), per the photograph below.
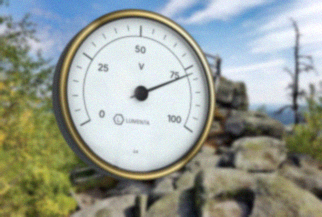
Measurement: 77.5 V
